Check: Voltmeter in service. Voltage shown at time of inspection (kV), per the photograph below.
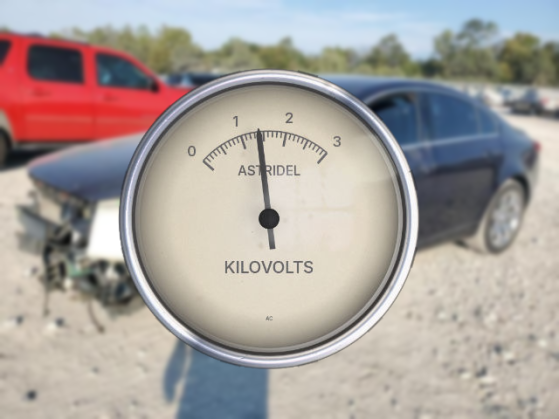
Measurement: 1.4 kV
